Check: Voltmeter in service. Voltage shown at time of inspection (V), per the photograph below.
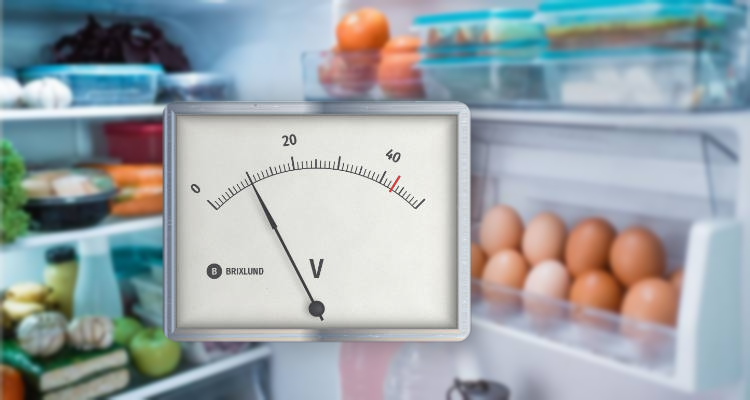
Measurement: 10 V
